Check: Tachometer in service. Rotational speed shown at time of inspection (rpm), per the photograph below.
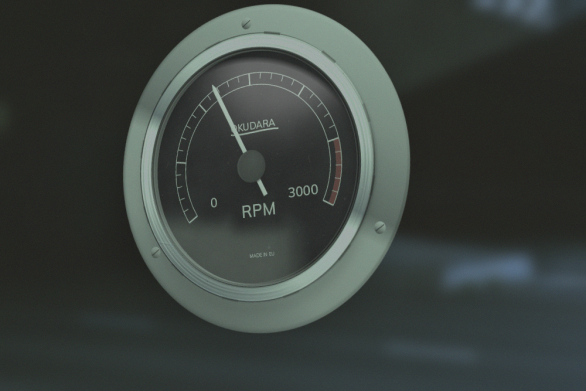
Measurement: 1200 rpm
